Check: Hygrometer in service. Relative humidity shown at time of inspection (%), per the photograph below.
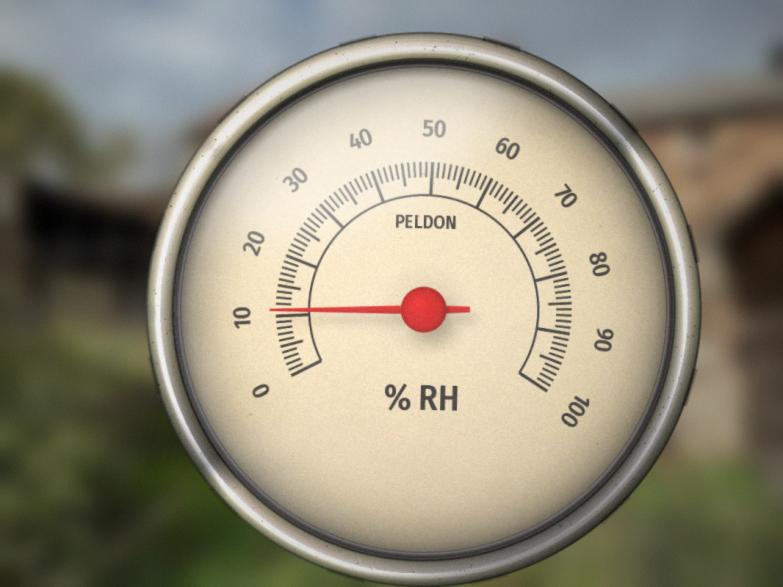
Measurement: 11 %
